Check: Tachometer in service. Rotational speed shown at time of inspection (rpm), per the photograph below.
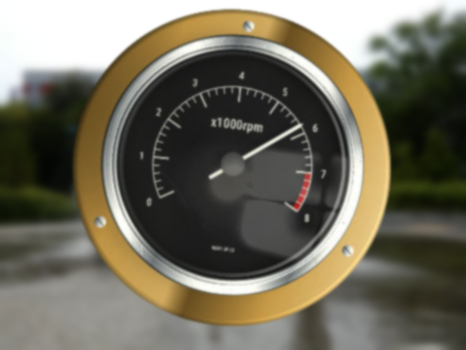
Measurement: 5800 rpm
